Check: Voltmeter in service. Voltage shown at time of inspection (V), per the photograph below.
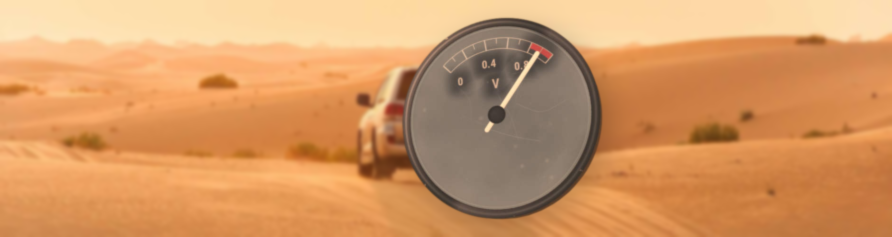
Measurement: 0.9 V
